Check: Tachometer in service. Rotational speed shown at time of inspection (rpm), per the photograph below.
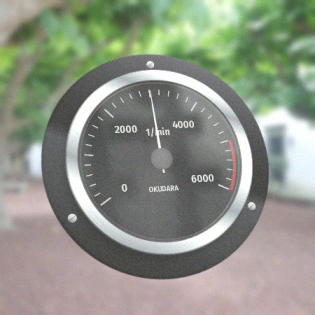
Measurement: 3000 rpm
